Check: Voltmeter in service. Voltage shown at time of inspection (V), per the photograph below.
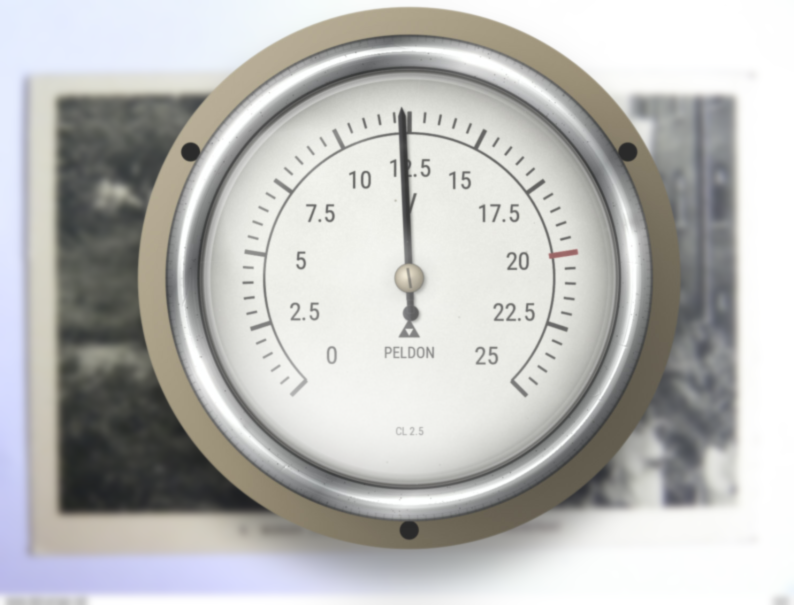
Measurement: 12.25 V
